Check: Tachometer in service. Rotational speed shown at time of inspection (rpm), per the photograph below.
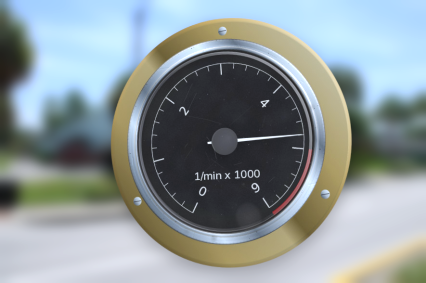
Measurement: 4800 rpm
